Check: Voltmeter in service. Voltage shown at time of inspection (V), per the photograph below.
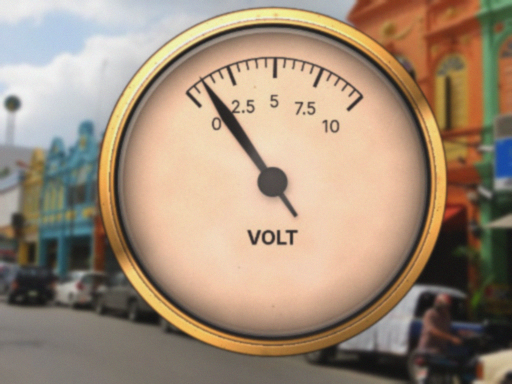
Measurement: 1 V
